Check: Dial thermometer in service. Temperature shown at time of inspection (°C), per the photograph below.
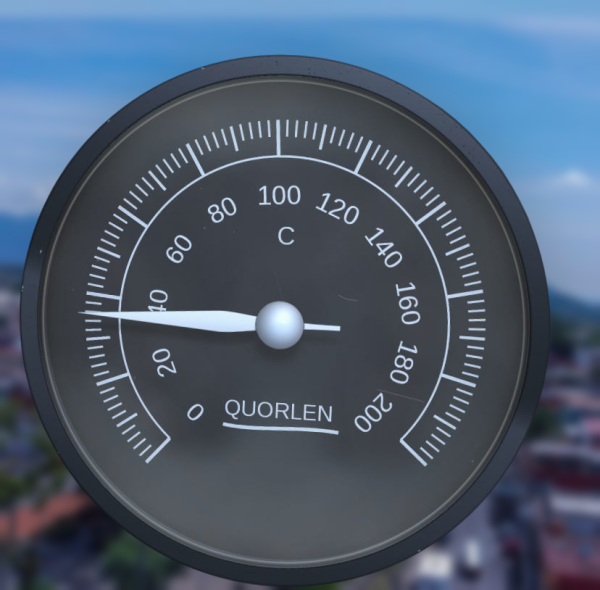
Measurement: 36 °C
